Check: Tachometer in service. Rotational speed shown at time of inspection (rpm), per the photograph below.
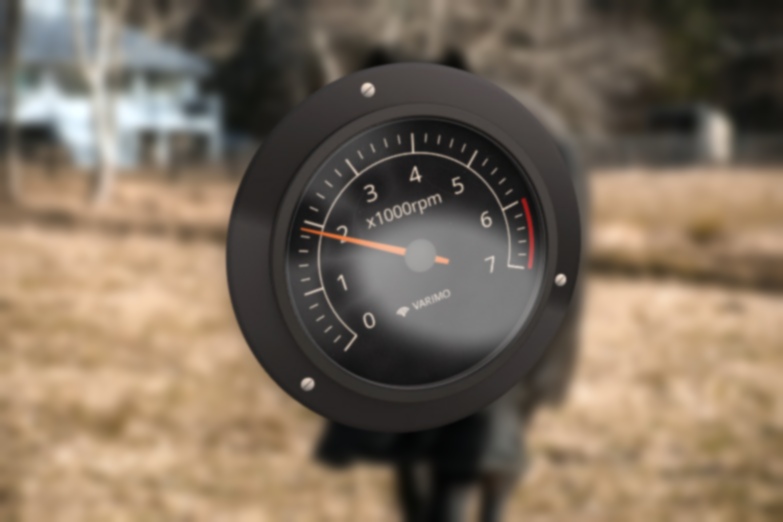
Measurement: 1900 rpm
